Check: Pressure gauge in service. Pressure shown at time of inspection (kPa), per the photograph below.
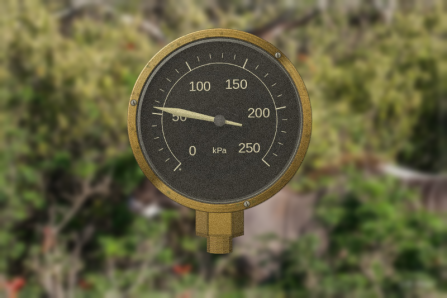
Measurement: 55 kPa
